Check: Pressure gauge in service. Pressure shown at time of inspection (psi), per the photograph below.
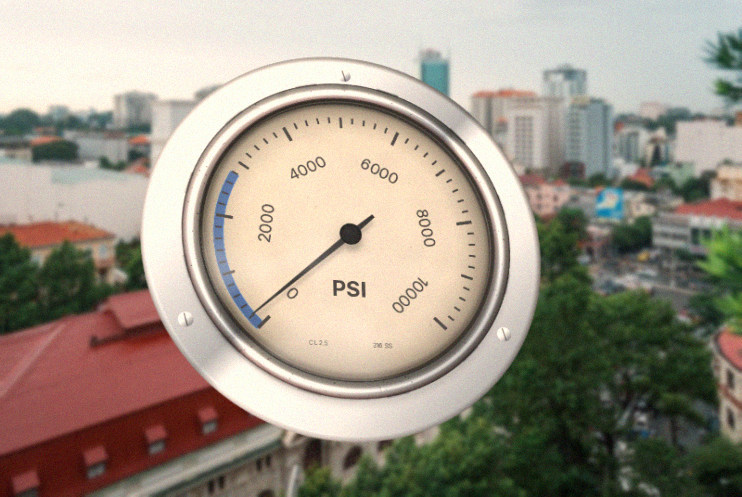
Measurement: 200 psi
